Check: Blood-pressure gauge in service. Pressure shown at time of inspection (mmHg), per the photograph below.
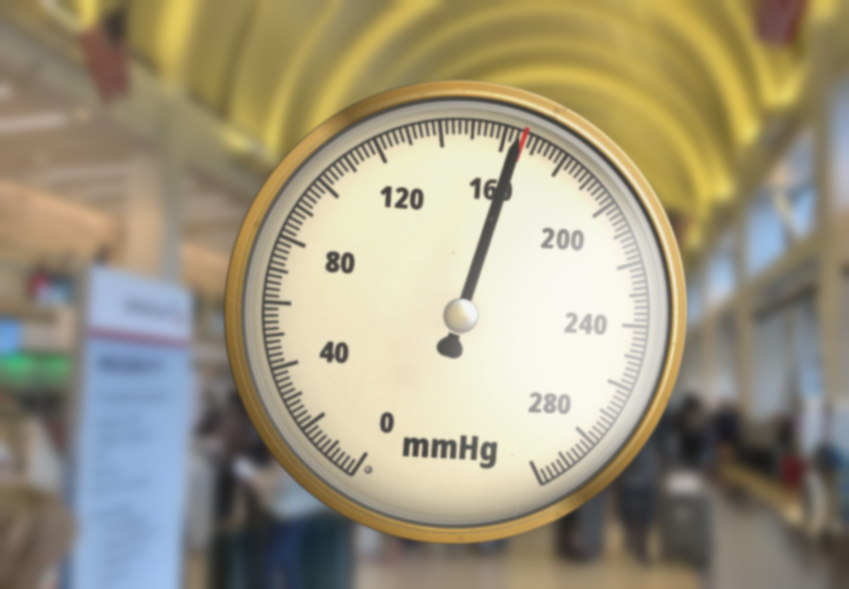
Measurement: 164 mmHg
